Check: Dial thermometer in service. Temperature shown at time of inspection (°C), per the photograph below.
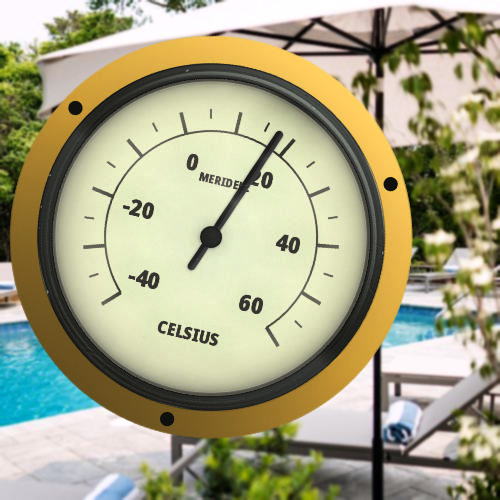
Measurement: 17.5 °C
